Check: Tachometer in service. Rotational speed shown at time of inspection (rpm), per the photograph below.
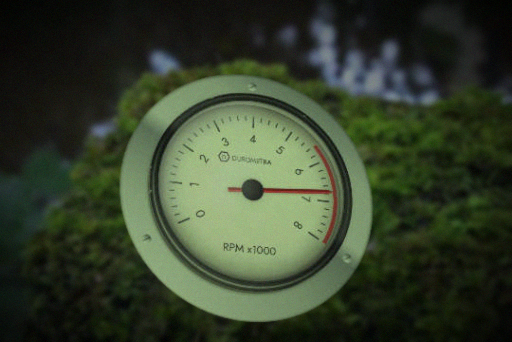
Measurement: 6800 rpm
